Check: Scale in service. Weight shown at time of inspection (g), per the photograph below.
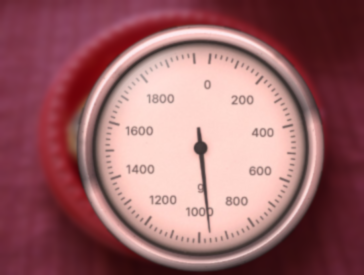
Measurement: 960 g
